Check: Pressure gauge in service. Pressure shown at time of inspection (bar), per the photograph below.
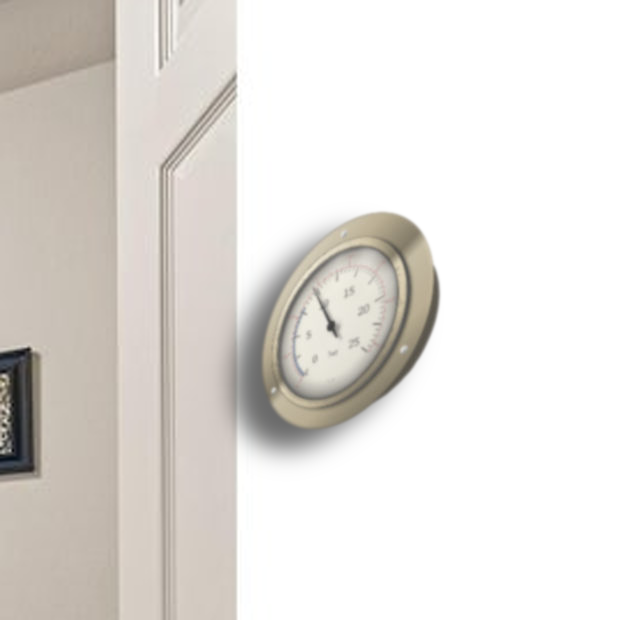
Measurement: 10 bar
